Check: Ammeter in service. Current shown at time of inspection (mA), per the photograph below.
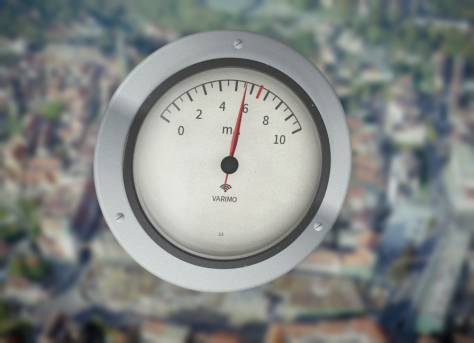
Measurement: 5.5 mA
